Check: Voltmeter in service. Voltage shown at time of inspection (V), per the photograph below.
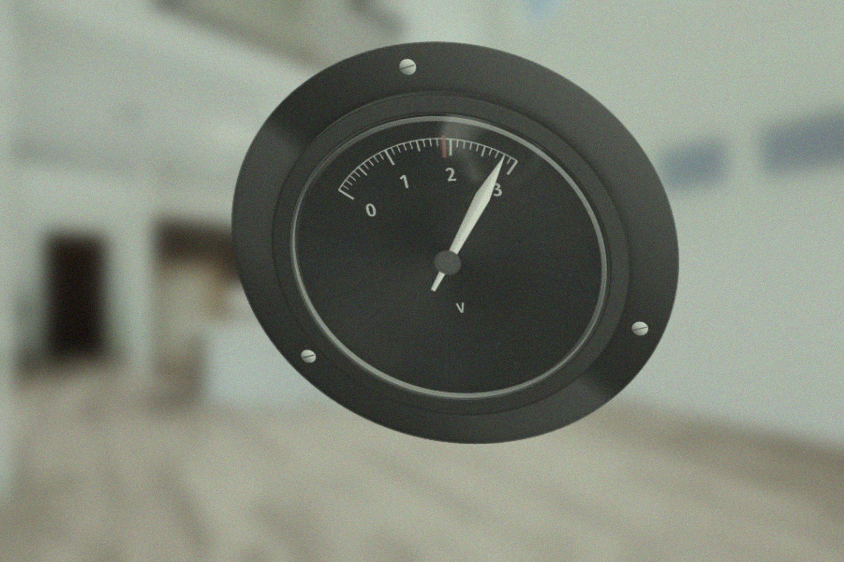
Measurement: 2.8 V
